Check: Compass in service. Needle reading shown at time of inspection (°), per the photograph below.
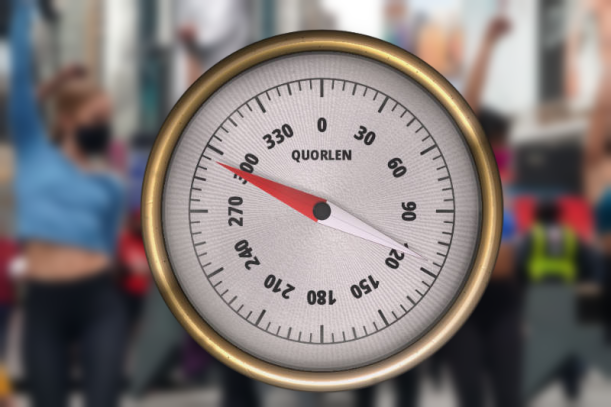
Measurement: 295 °
